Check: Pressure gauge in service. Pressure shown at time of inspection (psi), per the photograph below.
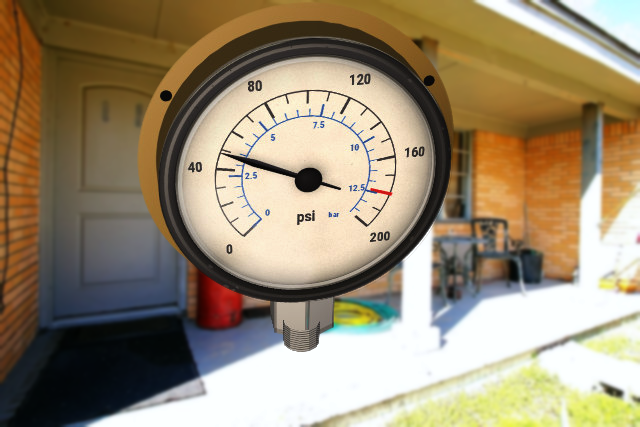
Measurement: 50 psi
